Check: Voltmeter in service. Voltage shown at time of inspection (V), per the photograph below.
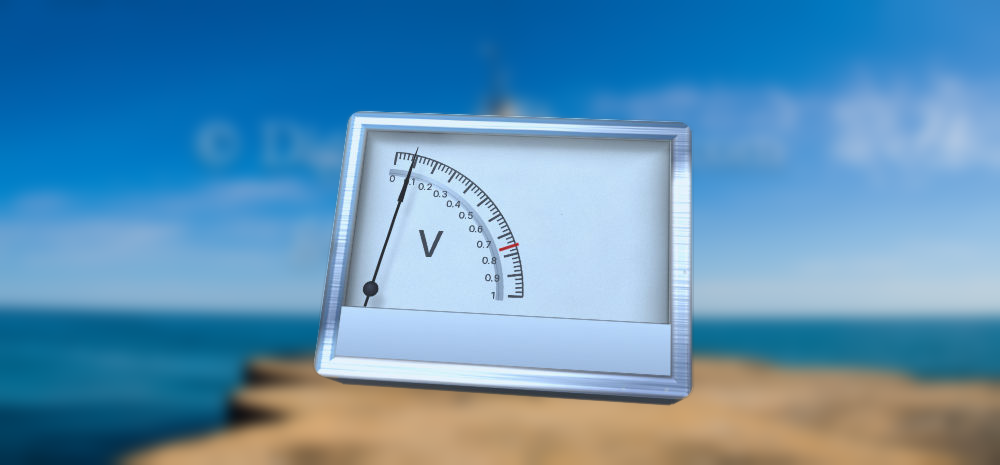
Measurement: 0.1 V
